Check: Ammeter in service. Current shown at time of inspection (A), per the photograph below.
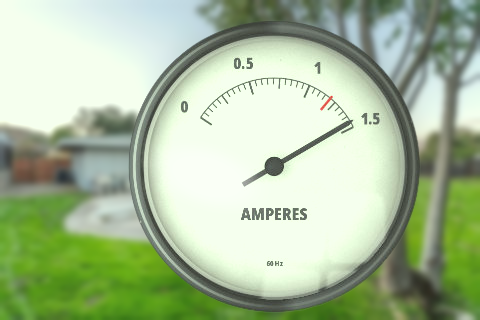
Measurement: 1.45 A
